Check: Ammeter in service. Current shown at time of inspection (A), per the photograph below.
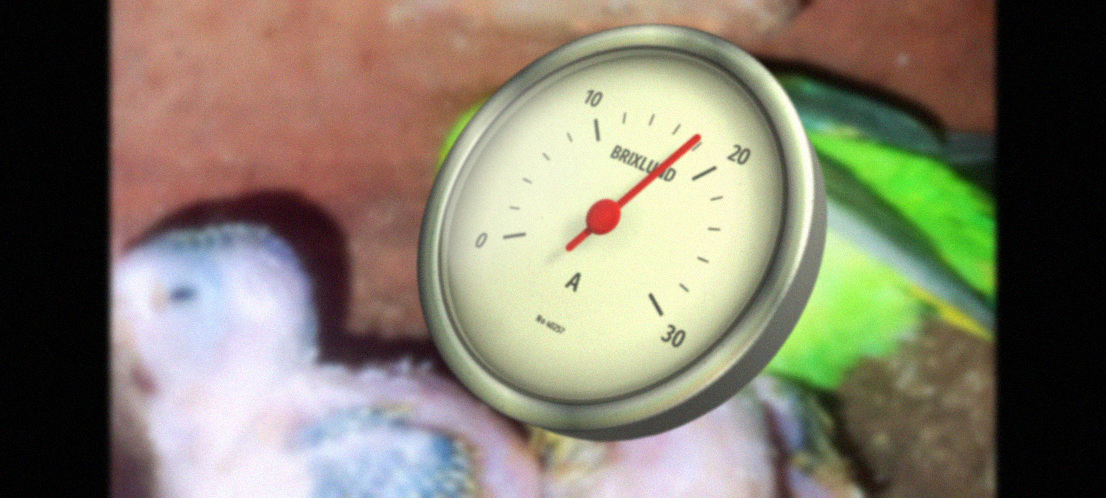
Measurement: 18 A
